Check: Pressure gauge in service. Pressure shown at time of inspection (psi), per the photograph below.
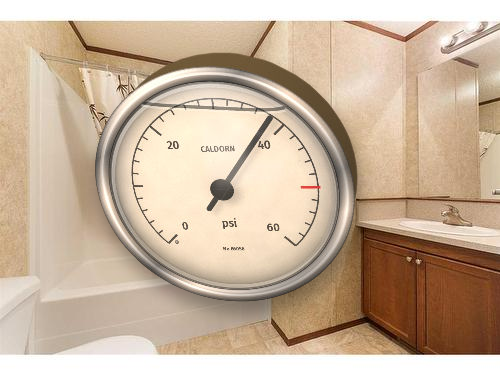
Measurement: 38 psi
